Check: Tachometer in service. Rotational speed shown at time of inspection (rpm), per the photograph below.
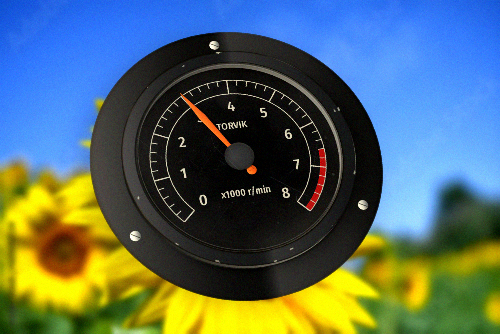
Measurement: 3000 rpm
